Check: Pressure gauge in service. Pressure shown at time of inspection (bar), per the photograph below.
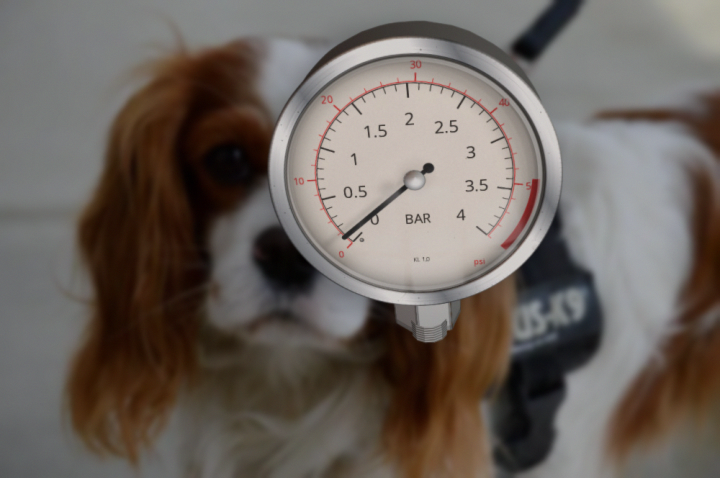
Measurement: 0.1 bar
